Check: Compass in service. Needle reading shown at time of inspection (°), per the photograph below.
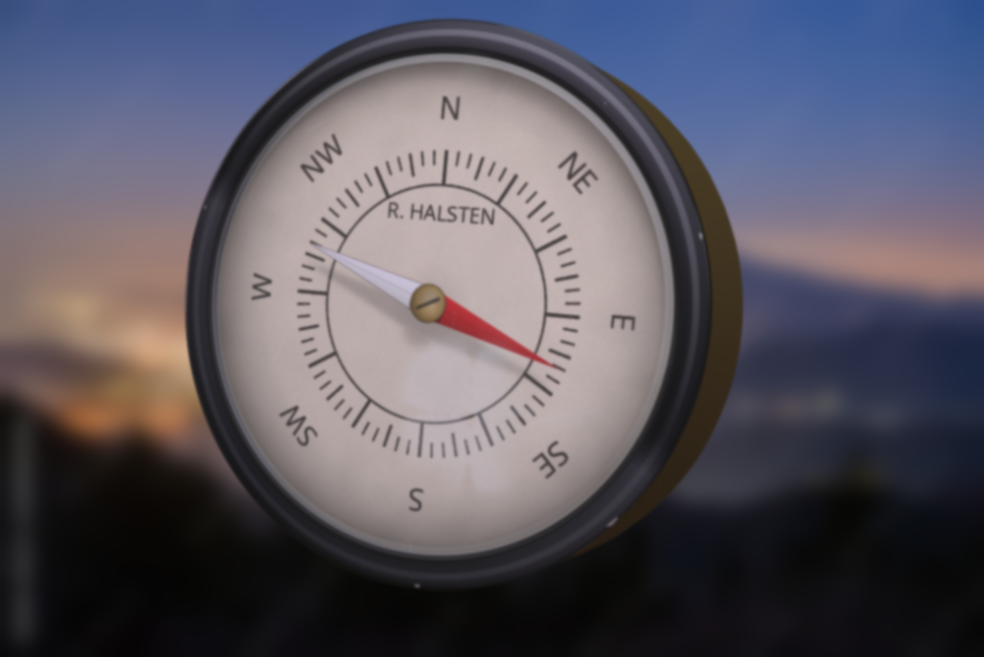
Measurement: 110 °
